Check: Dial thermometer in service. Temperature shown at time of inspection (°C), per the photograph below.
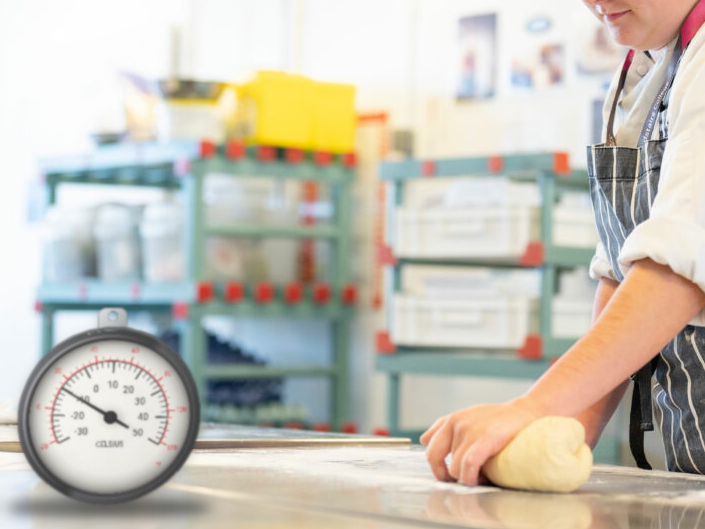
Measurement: -10 °C
